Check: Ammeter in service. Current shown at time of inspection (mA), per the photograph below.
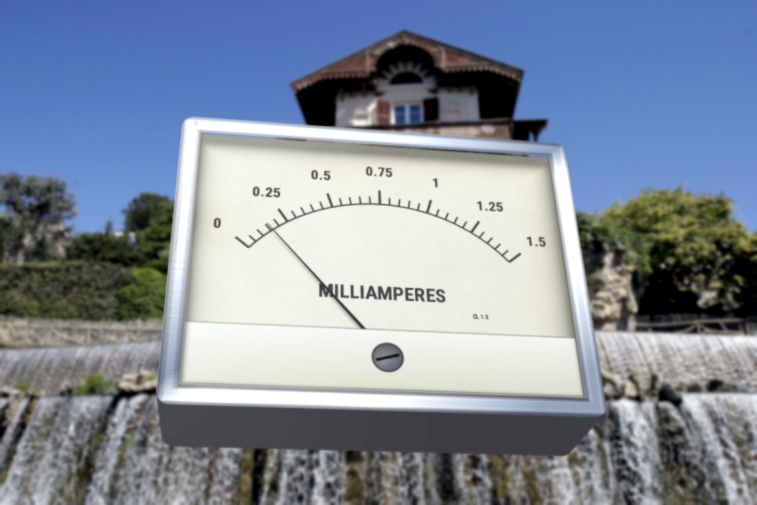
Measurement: 0.15 mA
